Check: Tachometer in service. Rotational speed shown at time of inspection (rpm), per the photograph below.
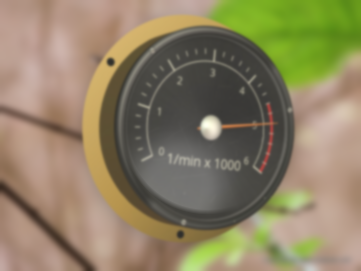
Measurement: 5000 rpm
